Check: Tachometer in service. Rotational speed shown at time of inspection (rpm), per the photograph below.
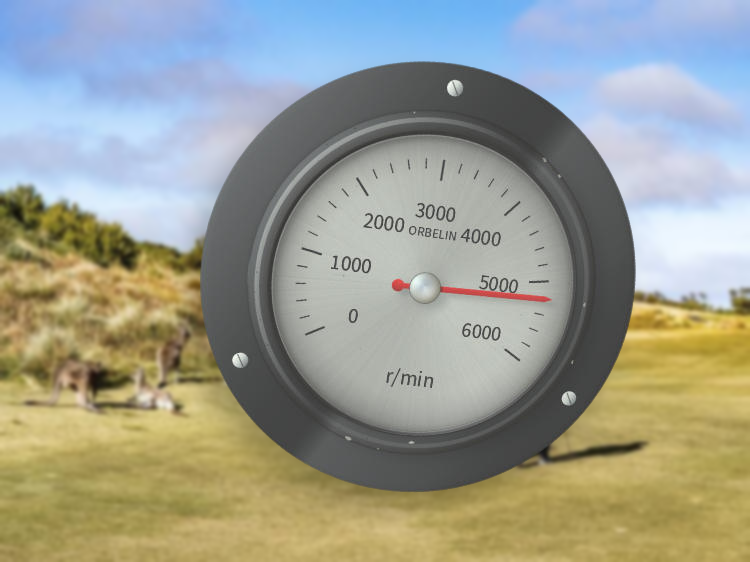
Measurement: 5200 rpm
